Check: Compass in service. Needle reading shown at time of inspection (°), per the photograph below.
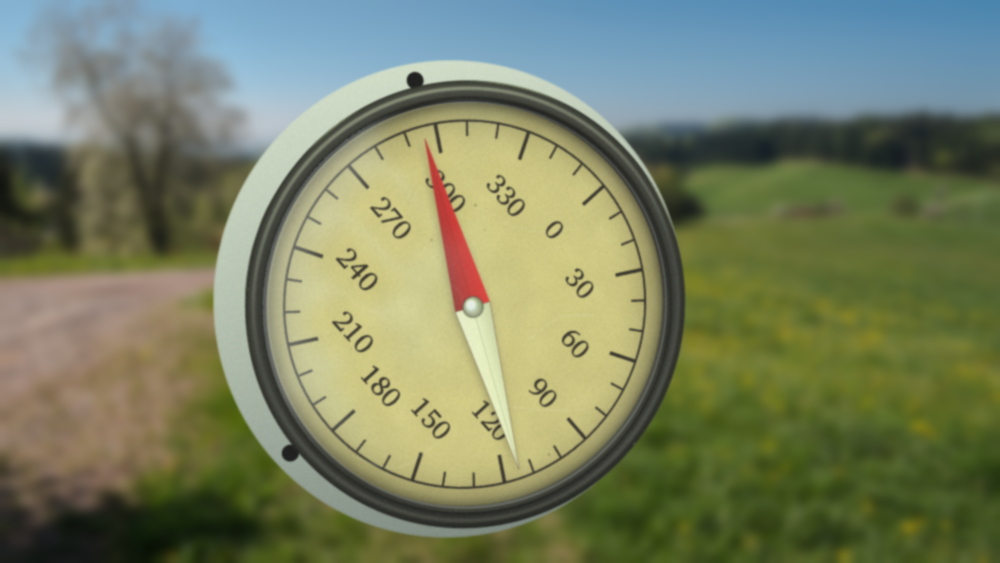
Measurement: 295 °
